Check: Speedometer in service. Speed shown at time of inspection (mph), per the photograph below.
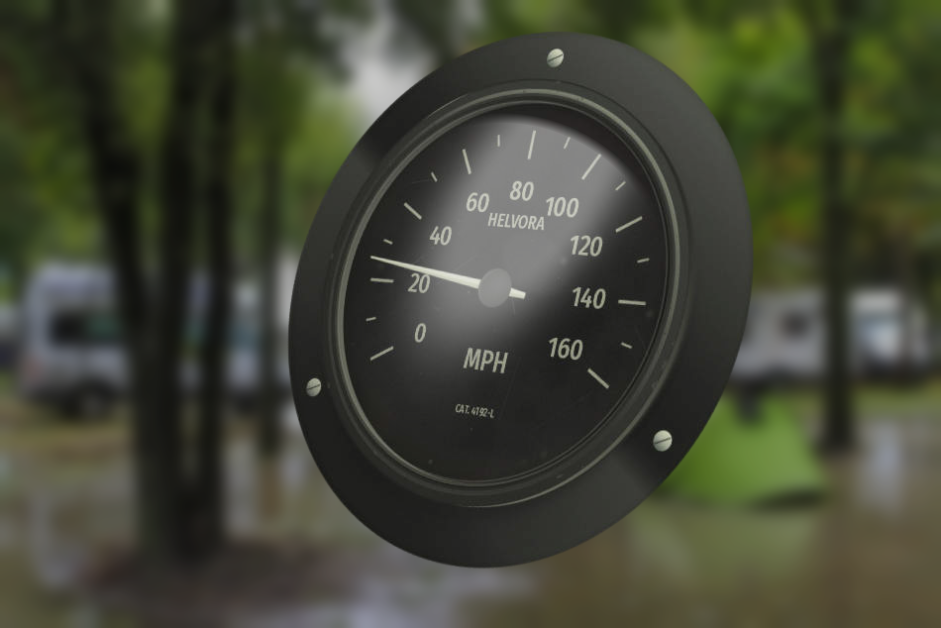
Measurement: 25 mph
